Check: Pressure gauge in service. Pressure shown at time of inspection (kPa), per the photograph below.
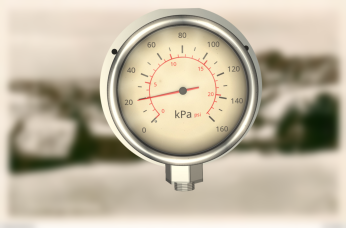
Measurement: 20 kPa
